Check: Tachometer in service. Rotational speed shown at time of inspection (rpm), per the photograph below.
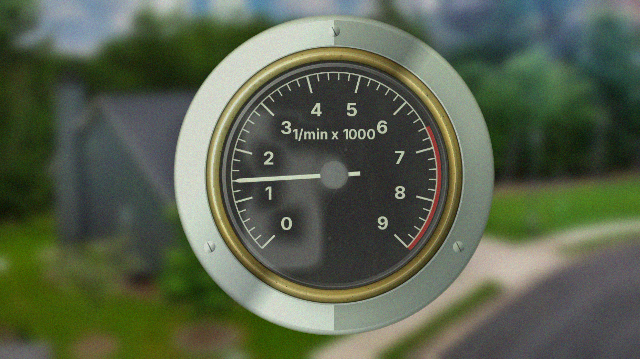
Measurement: 1400 rpm
